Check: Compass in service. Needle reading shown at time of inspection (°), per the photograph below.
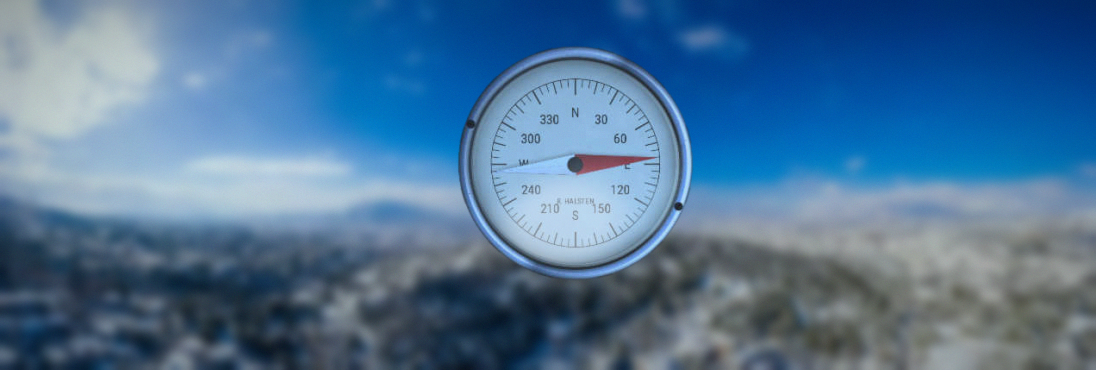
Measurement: 85 °
